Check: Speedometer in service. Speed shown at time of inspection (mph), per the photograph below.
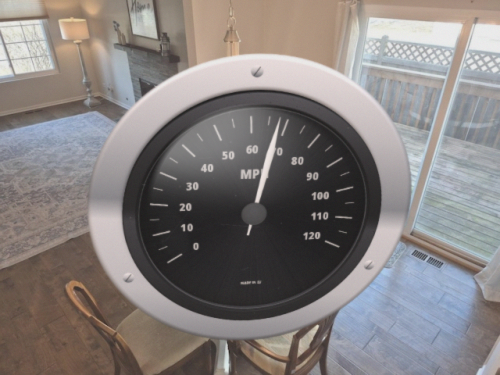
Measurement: 67.5 mph
